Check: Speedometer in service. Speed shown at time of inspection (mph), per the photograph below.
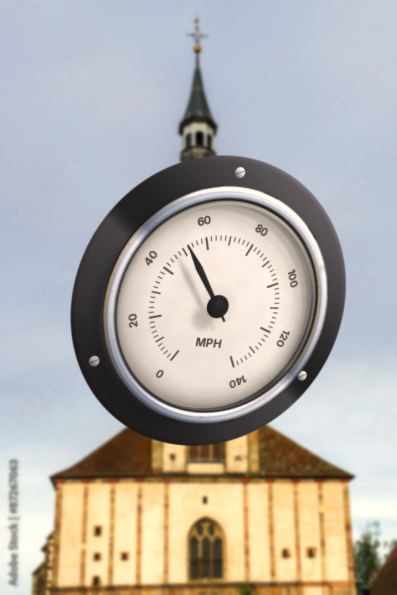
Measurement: 52 mph
